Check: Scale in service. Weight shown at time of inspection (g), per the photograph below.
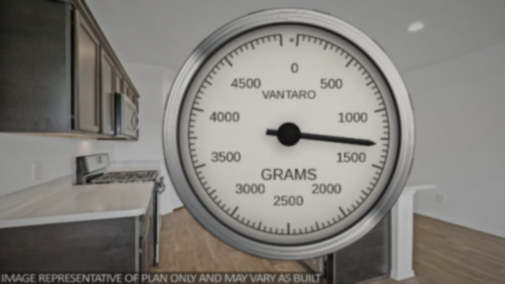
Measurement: 1300 g
